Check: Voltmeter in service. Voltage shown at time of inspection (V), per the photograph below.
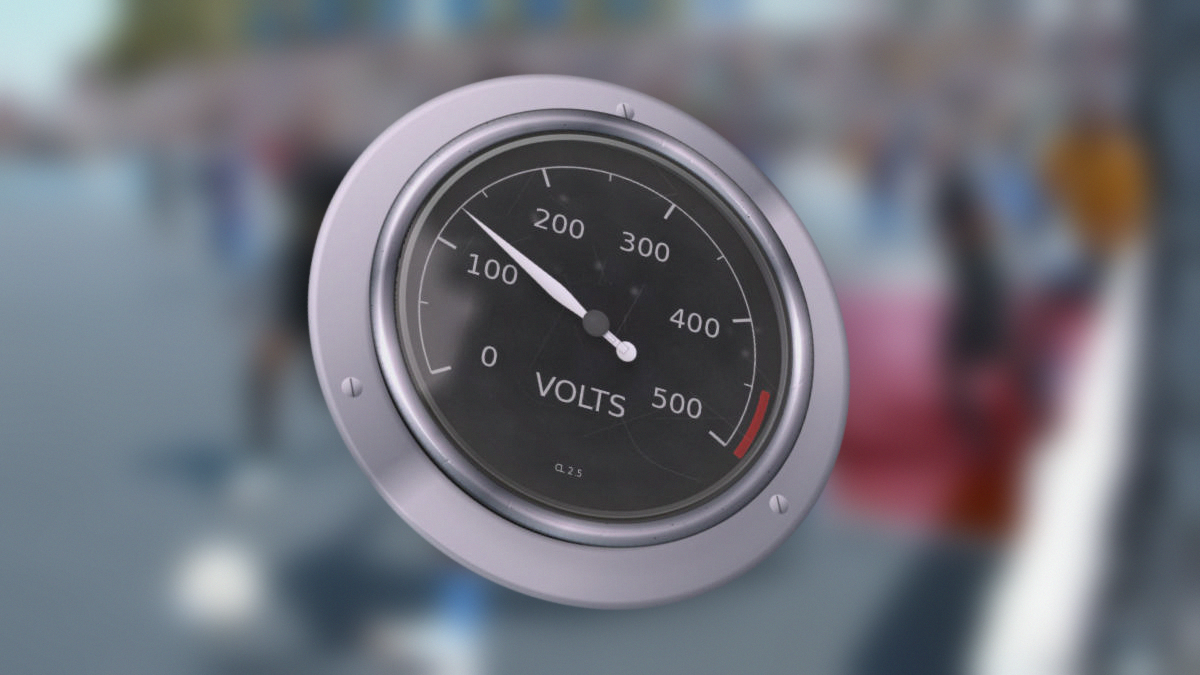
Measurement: 125 V
